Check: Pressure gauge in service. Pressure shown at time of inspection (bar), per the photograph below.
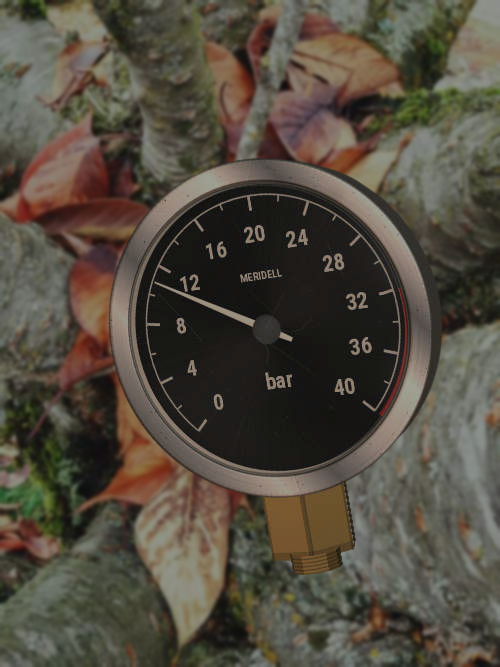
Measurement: 11 bar
